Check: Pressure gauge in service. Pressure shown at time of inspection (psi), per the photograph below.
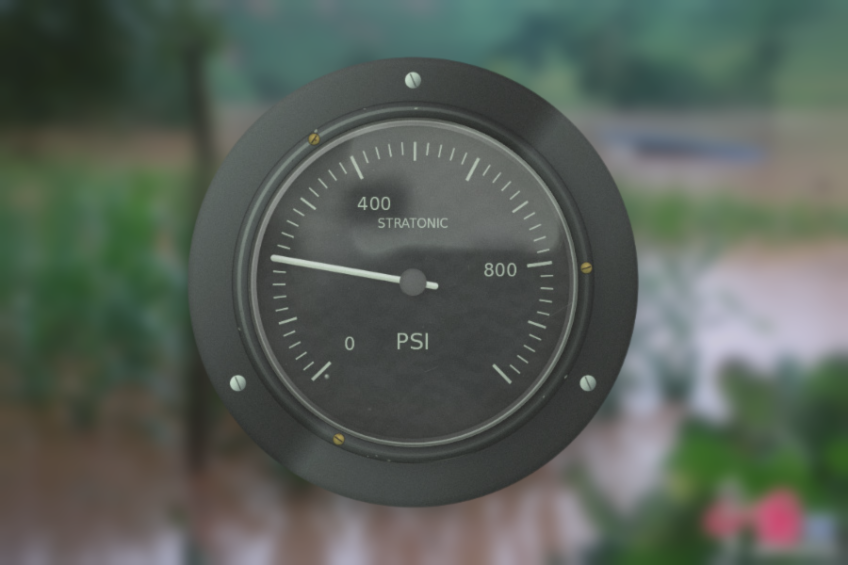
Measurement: 200 psi
